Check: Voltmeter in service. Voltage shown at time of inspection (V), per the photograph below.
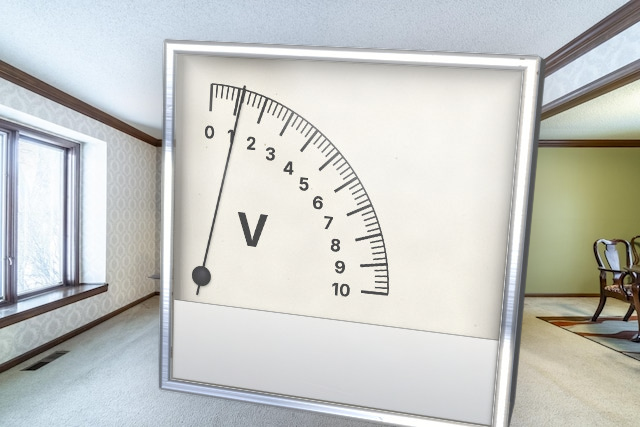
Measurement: 1.2 V
